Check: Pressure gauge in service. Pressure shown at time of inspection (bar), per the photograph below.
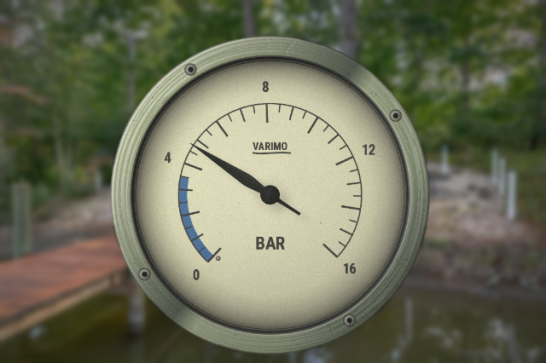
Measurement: 4.75 bar
